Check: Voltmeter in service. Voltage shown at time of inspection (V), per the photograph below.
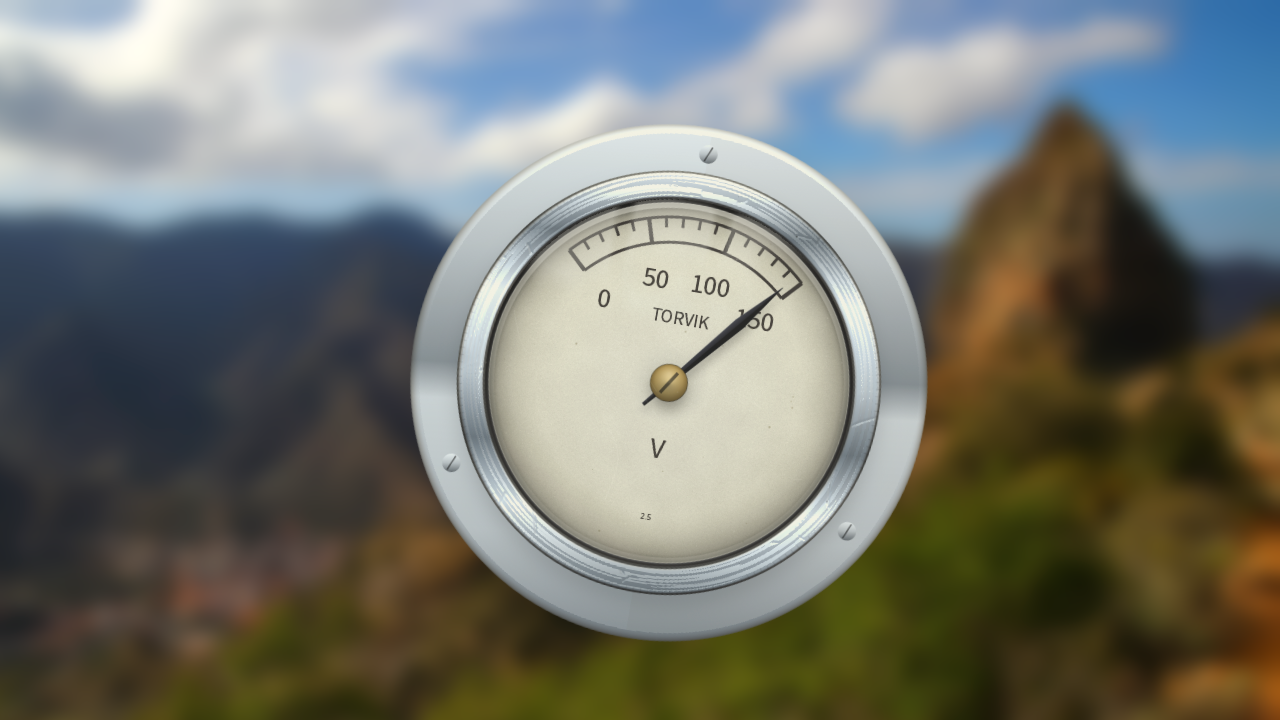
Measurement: 145 V
